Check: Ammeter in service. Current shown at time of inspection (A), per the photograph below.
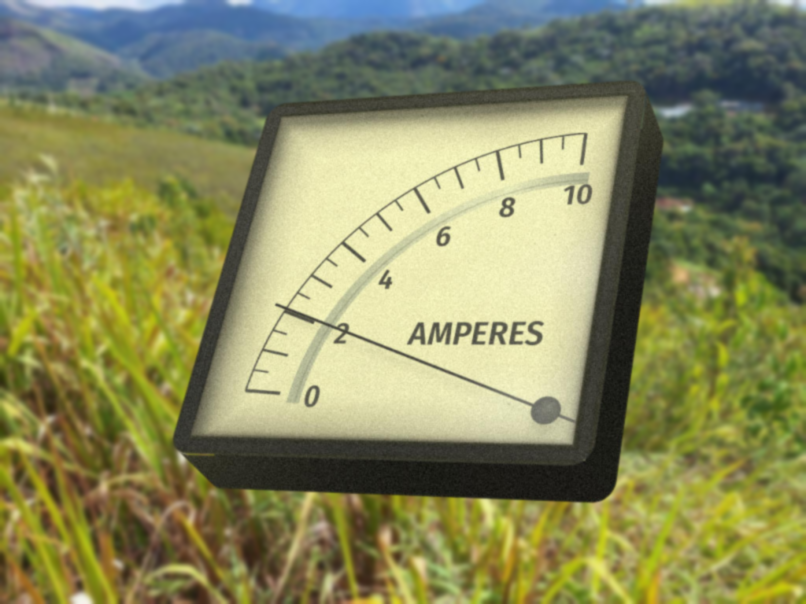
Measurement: 2 A
